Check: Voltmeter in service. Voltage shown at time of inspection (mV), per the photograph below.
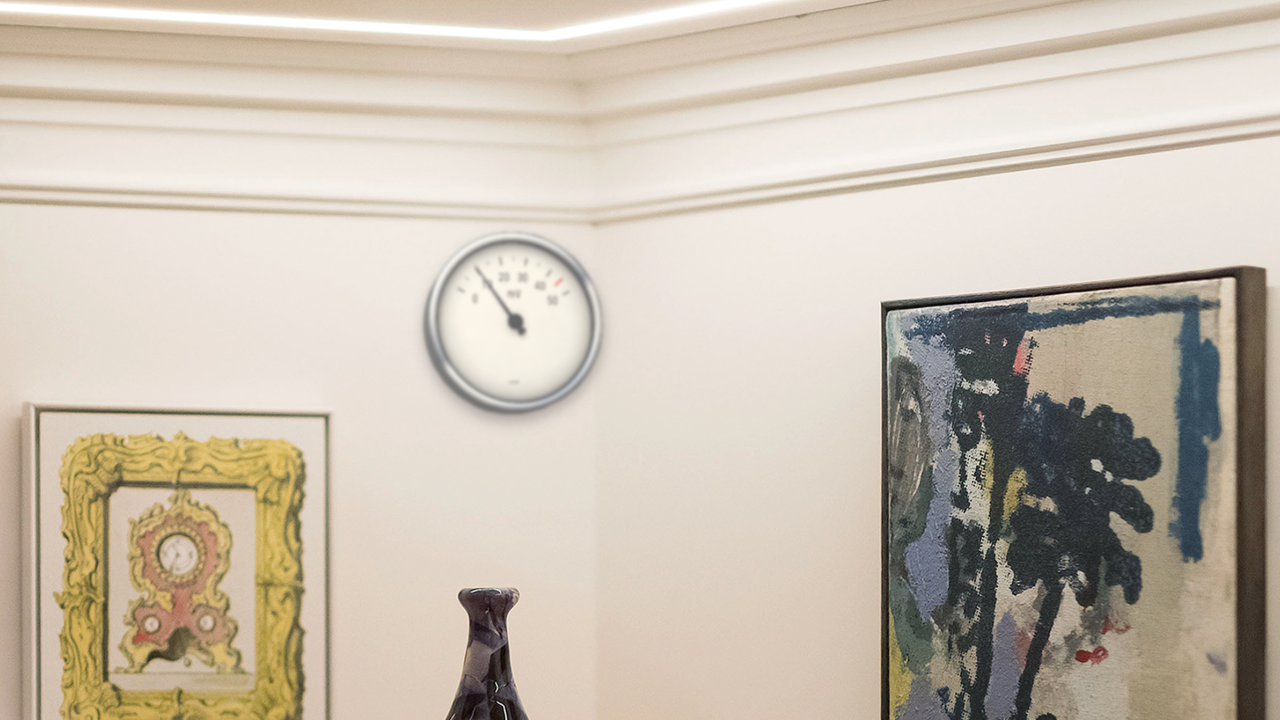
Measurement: 10 mV
